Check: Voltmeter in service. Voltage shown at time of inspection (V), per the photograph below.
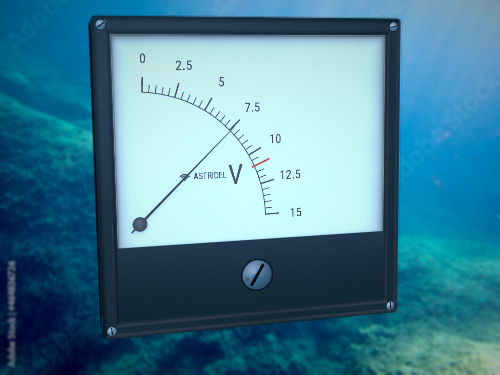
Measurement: 7.5 V
